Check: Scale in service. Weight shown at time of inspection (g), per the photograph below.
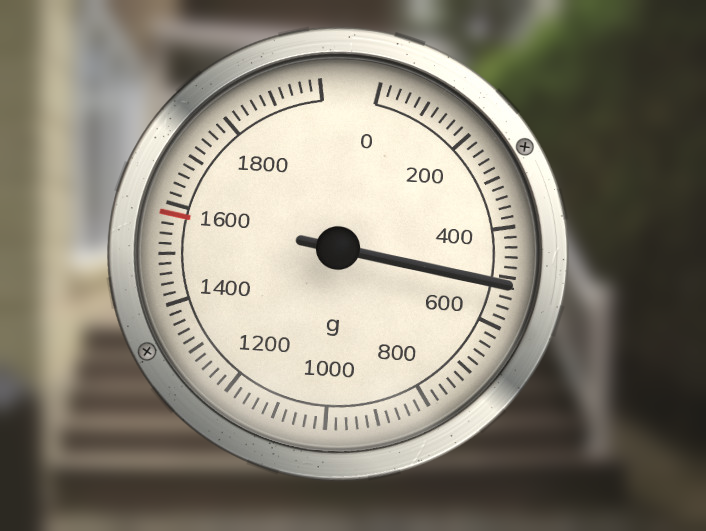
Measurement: 520 g
